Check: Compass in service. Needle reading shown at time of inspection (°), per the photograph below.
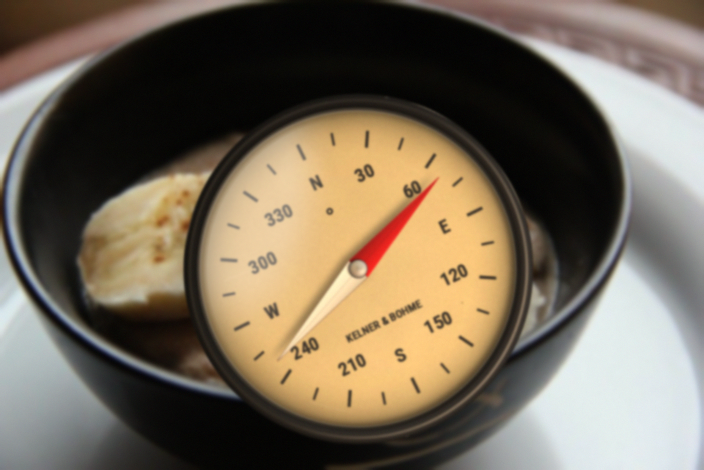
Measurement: 67.5 °
